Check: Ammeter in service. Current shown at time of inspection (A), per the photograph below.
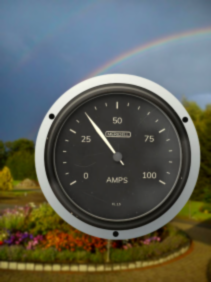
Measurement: 35 A
